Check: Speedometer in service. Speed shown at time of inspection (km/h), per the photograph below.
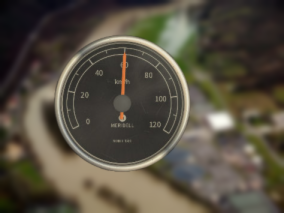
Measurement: 60 km/h
